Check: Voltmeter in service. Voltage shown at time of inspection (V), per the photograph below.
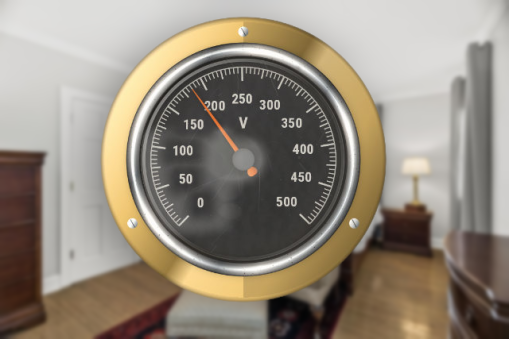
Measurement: 185 V
